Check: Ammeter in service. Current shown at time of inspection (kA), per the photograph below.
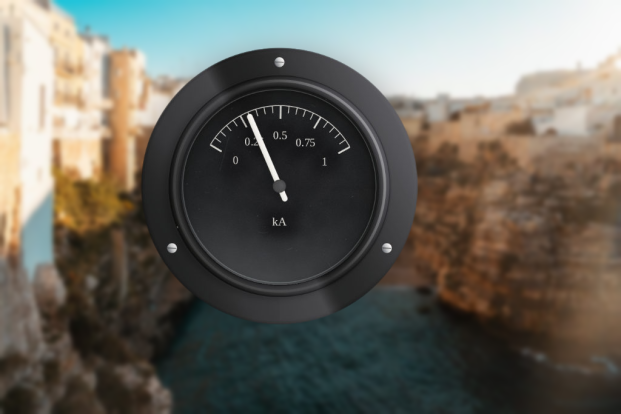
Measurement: 0.3 kA
